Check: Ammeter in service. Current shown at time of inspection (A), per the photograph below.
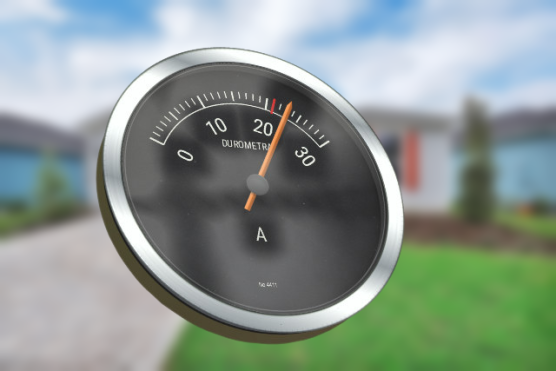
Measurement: 23 A
